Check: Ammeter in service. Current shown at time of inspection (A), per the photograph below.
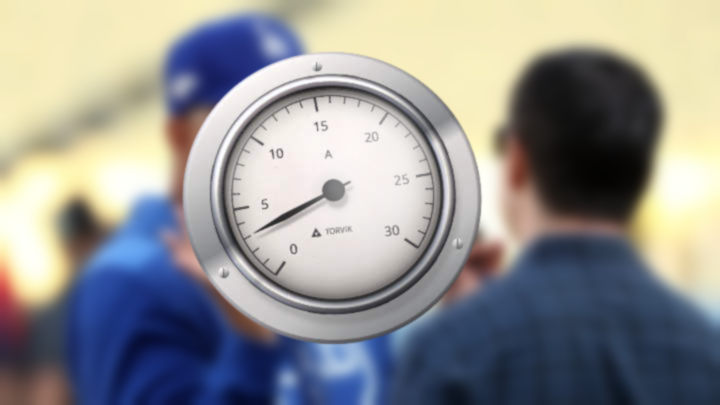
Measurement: 3 A
